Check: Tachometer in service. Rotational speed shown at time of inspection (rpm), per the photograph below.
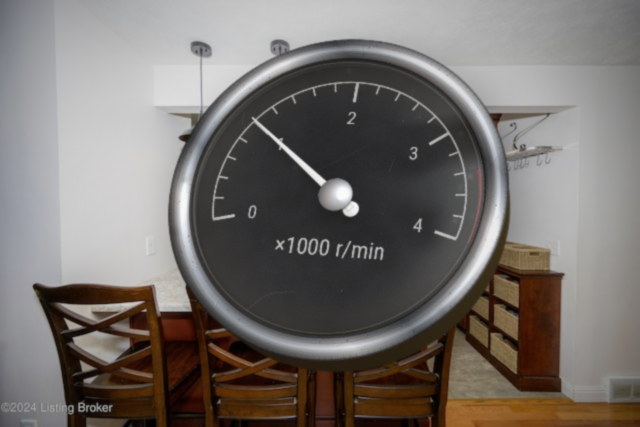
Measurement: 1000 rpm
